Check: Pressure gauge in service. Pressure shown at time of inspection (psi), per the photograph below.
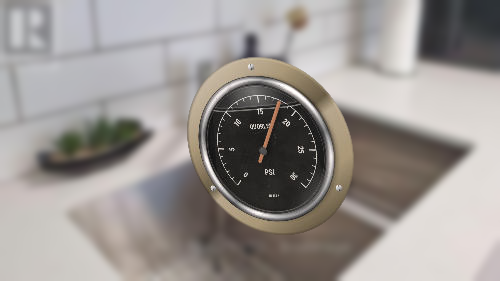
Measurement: 18 psi
